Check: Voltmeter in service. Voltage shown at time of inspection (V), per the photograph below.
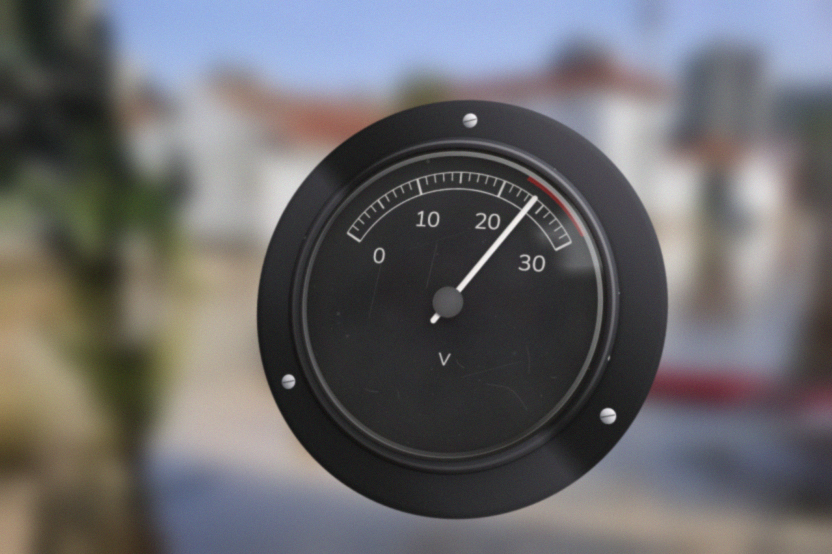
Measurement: 24 V
